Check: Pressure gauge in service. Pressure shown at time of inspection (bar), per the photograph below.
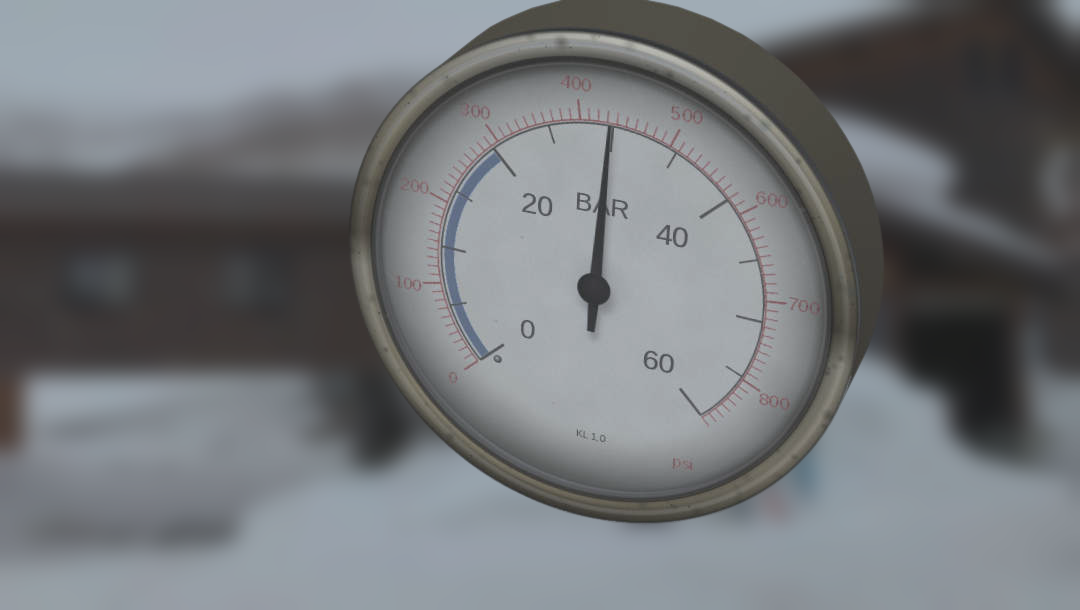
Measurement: 30 bar
